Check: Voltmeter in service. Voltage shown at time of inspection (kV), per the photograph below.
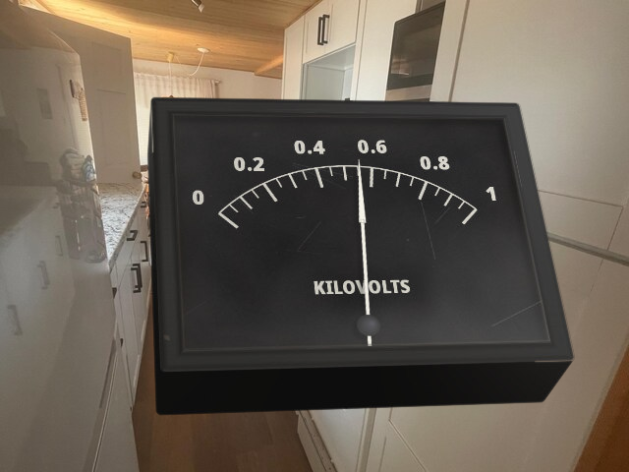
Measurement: 0.55 kV
